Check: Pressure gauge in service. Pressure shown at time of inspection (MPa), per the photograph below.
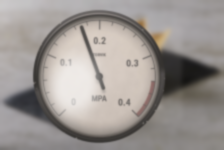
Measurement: 0.17 MPa
